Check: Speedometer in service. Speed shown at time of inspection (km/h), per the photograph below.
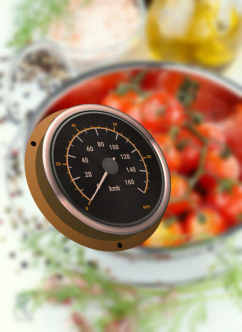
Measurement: 0 km/h
